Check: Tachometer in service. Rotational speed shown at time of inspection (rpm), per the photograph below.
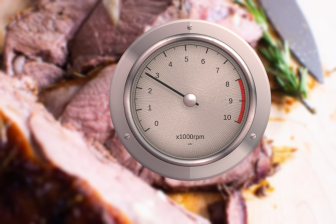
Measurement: 2750 rpm
